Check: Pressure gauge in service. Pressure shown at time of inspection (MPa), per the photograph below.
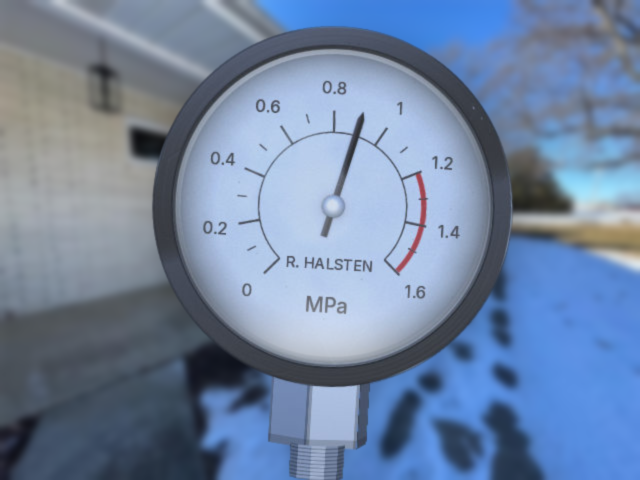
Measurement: 0.9 MPa
